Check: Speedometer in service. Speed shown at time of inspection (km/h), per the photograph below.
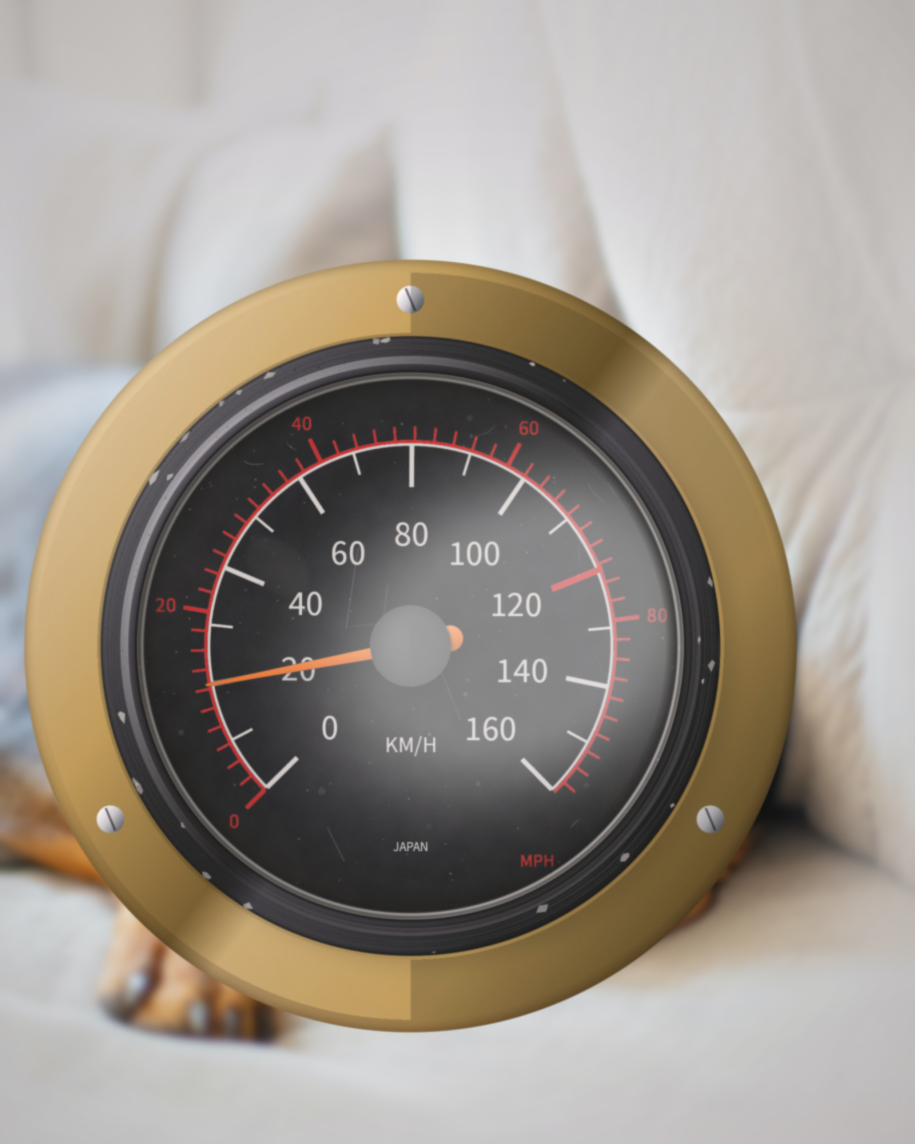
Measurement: 20 km/h
